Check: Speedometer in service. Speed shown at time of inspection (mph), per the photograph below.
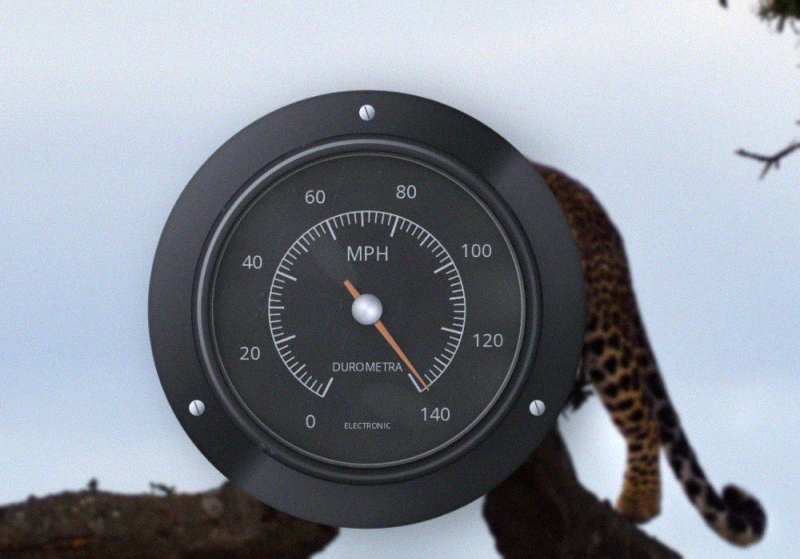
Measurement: 138 mph
